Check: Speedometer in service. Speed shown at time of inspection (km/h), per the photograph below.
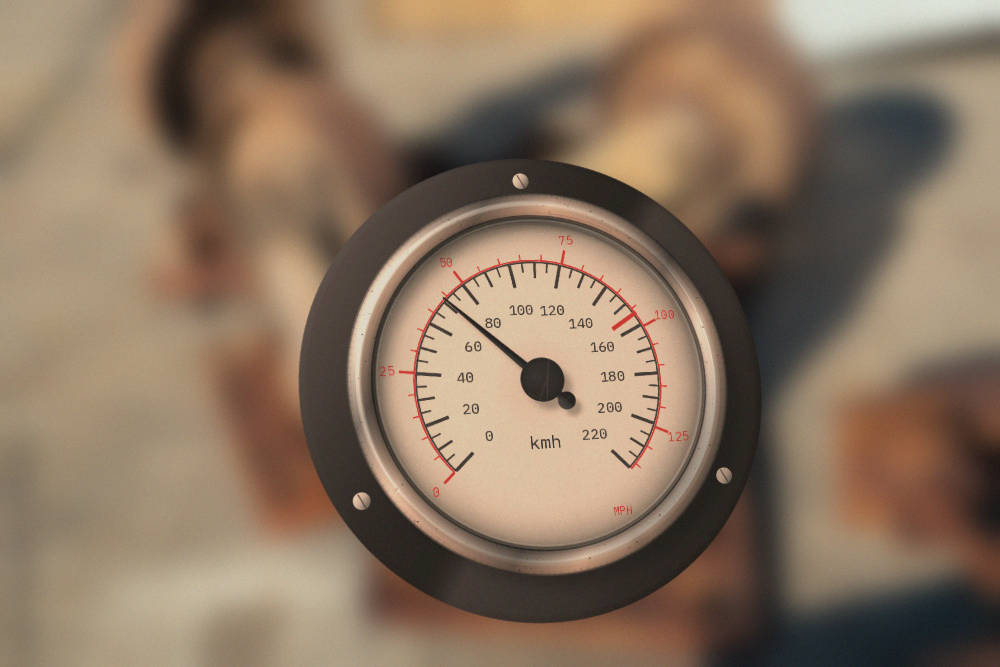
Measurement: 70 km/h
